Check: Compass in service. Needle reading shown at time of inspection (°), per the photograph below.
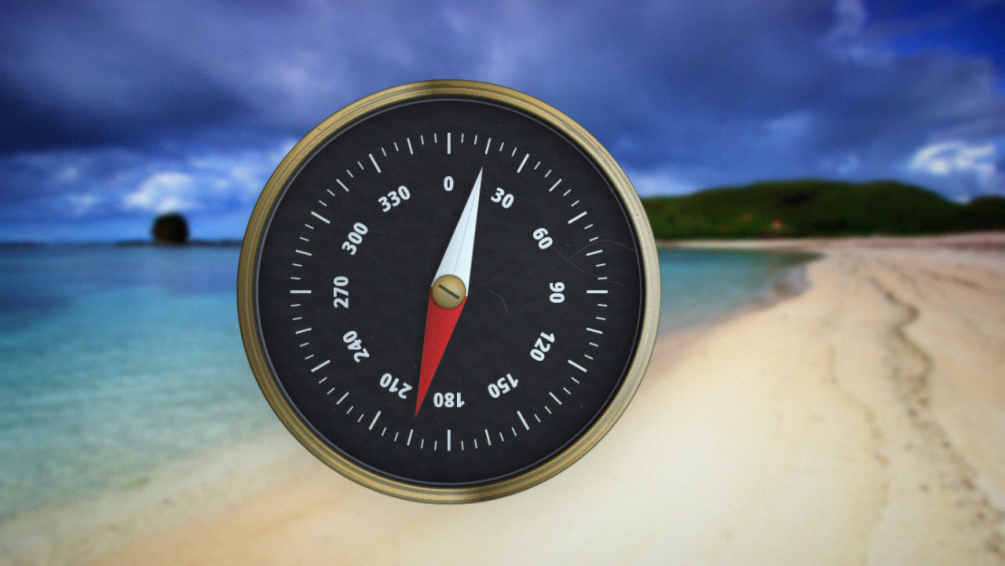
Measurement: 195 °
